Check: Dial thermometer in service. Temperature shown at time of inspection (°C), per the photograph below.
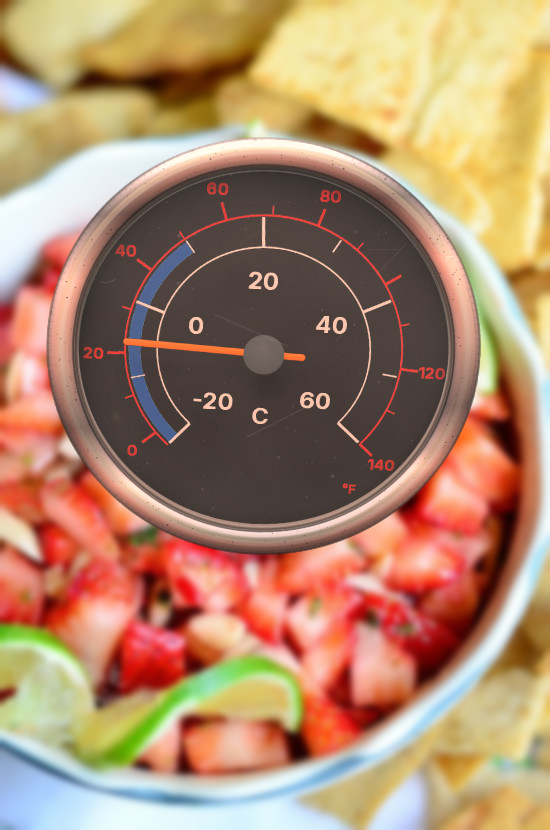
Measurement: -5 °C
